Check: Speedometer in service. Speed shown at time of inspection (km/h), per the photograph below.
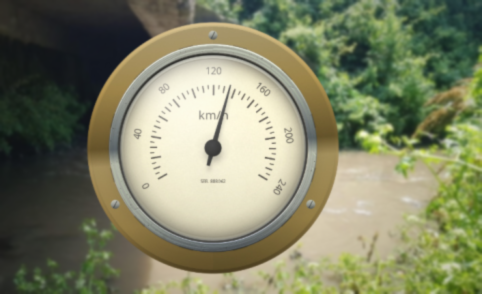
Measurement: 135 km/h
